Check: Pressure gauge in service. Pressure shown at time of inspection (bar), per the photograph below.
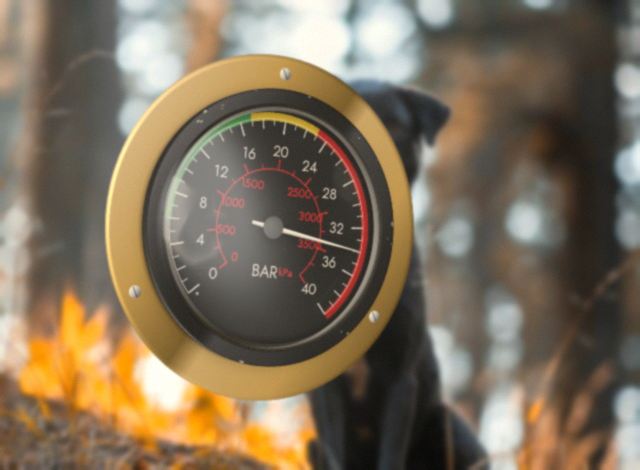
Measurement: 34 bar
